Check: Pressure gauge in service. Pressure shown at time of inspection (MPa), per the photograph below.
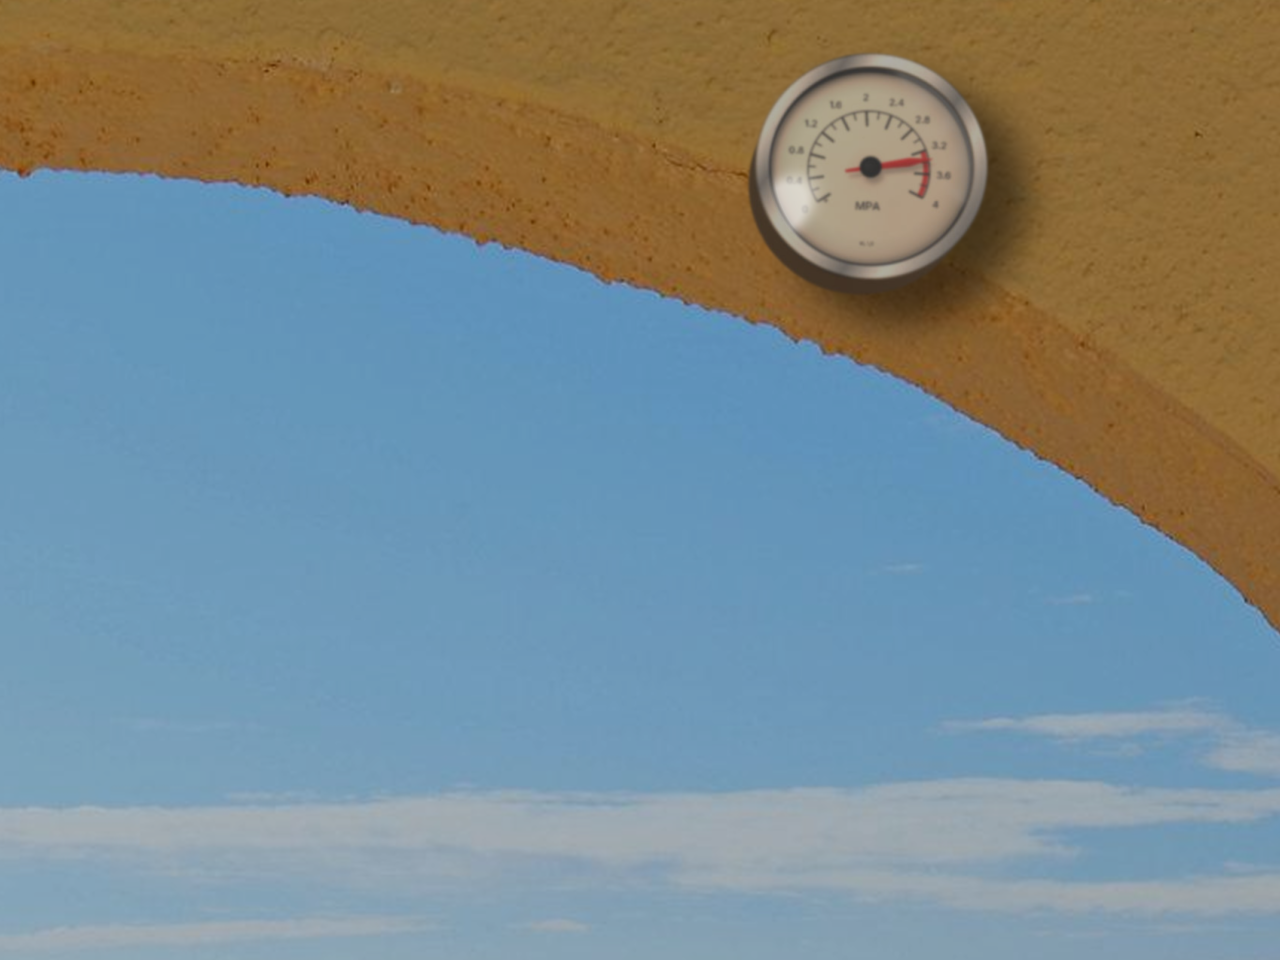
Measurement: 3.4 MPa
